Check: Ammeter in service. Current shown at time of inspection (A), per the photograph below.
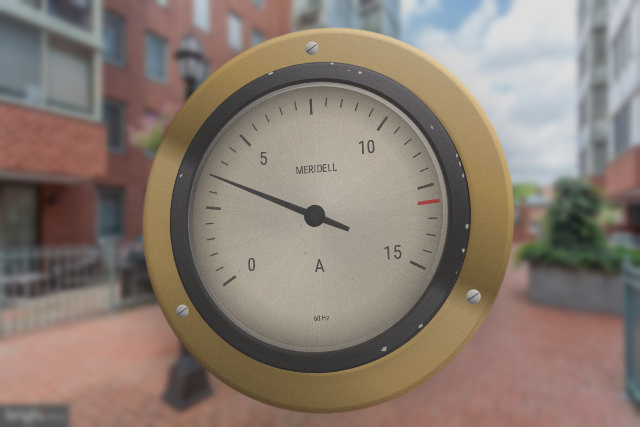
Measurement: 3.5 A
